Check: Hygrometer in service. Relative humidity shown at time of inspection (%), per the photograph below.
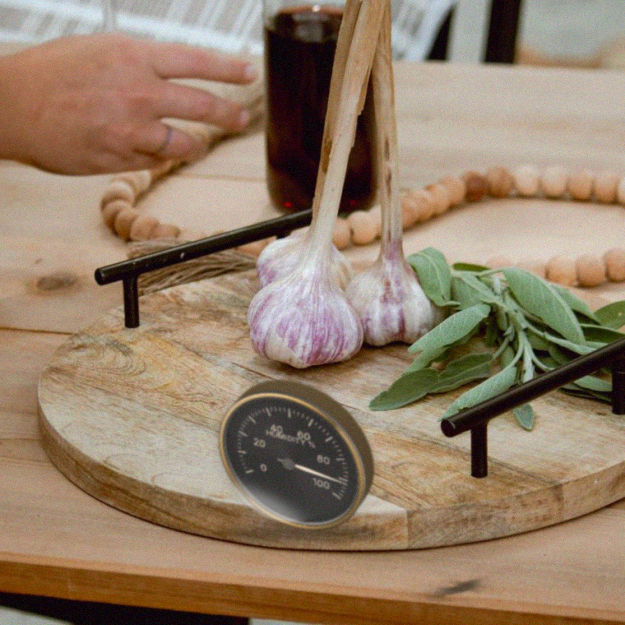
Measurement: 90 %
